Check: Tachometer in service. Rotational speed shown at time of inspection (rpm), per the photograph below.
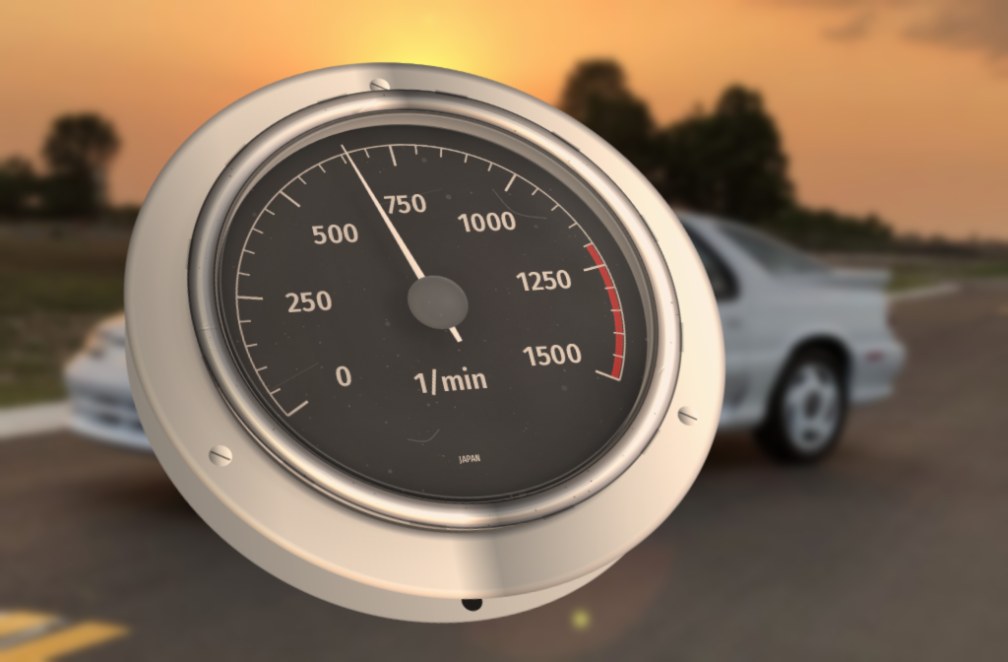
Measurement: 650 rpm
